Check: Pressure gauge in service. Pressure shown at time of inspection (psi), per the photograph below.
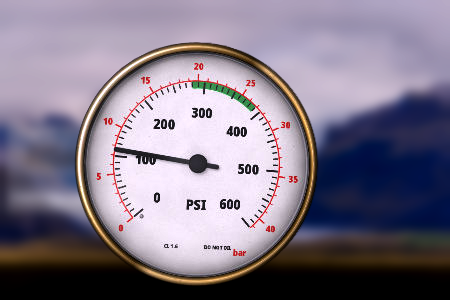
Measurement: 110 psi
